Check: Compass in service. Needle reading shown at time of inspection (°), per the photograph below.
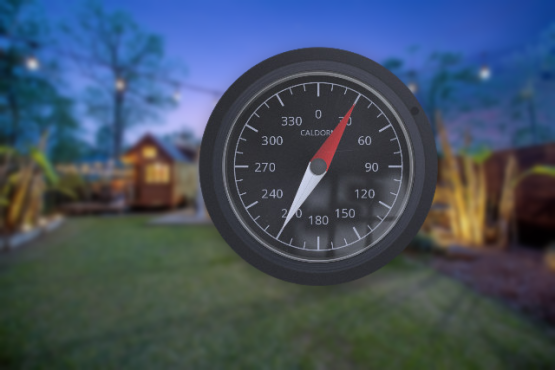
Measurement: 30 °
